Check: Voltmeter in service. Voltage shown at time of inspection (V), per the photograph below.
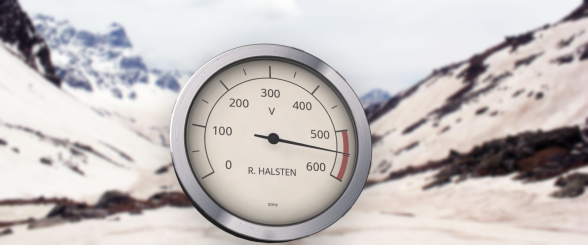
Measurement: 550 V
